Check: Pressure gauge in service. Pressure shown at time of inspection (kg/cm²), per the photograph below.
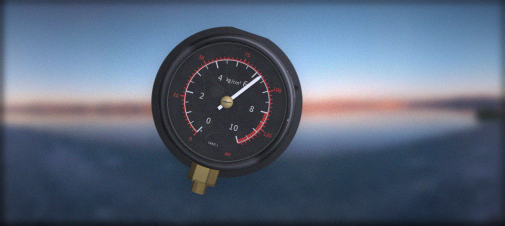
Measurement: 6.25 kg/cm²
